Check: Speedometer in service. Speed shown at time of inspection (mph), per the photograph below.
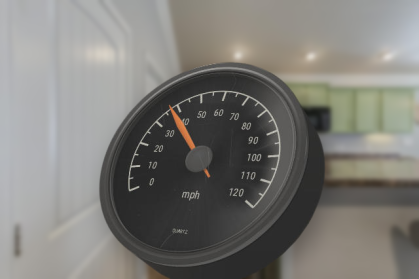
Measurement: 37.5 mph
